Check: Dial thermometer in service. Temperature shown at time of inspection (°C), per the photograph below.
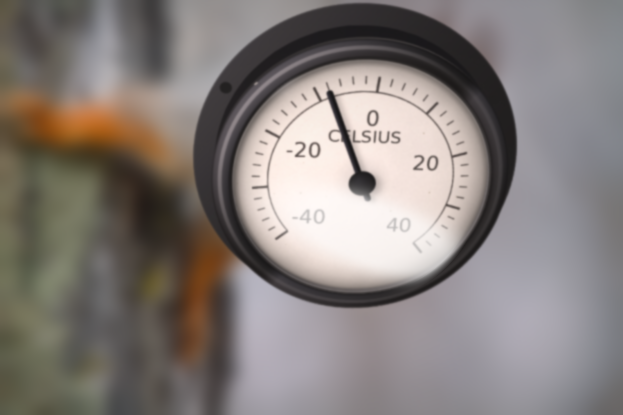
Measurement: -8 °C
